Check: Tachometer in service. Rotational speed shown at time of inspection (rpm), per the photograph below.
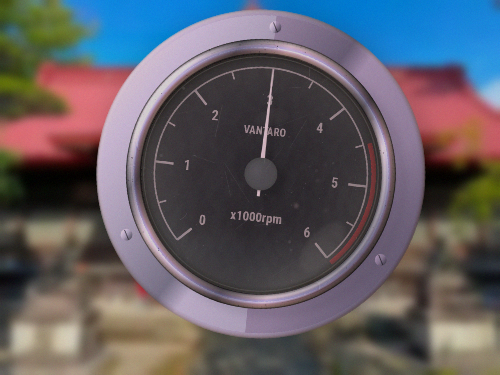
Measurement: 3000 rpm
